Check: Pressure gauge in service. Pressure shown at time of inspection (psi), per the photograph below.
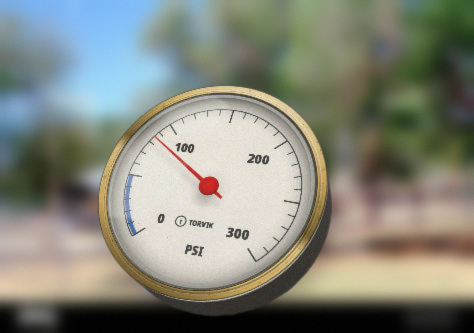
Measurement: 85 psi
